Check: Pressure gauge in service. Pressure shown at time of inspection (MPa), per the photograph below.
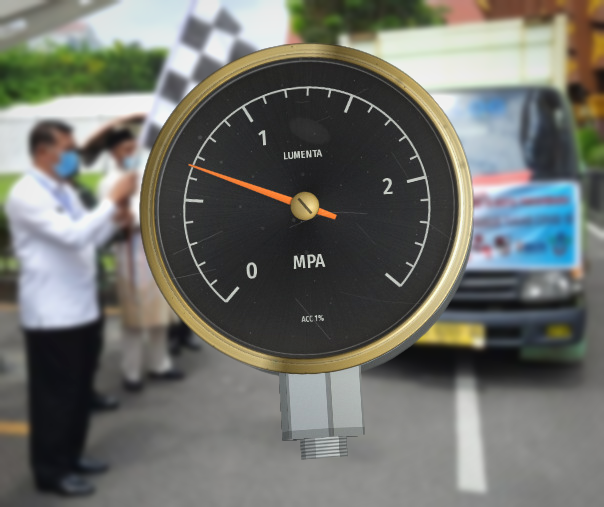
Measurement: 0.65 MPa
